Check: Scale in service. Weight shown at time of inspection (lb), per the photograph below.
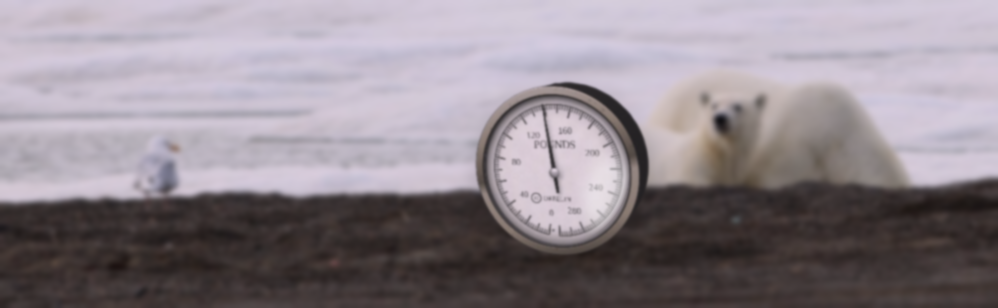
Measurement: 140 lb
